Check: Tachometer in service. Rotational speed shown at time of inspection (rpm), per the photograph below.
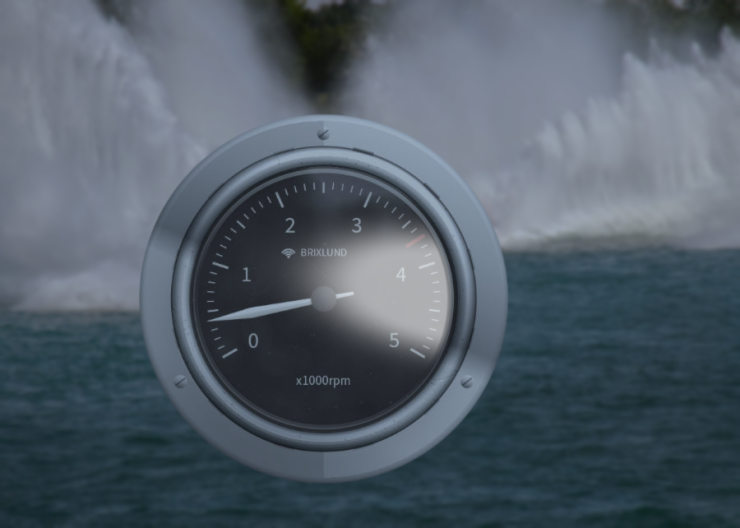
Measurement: 400 rpm
